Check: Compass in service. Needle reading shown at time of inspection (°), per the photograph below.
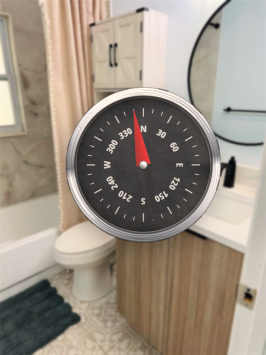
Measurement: 350 °
